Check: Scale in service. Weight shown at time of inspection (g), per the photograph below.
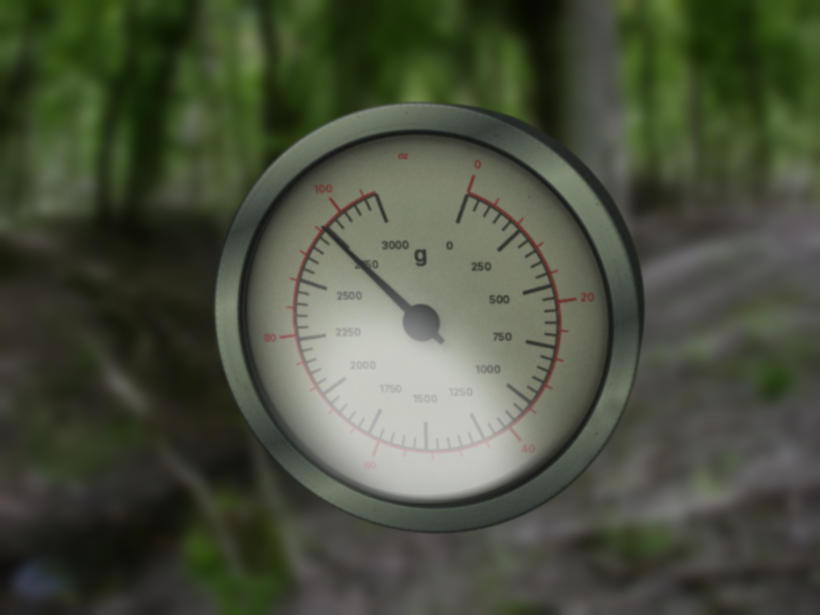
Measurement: 2750 g
